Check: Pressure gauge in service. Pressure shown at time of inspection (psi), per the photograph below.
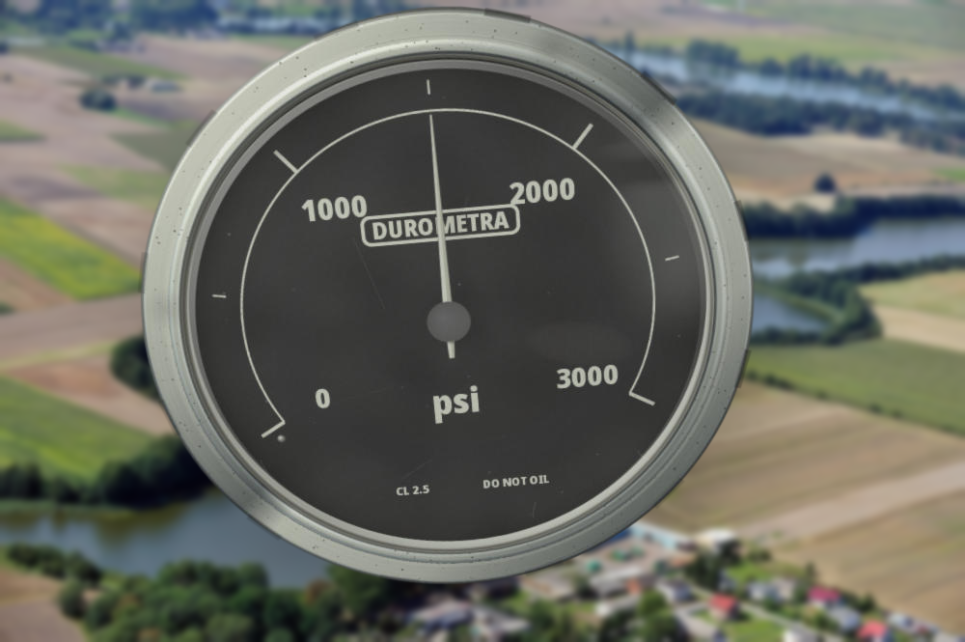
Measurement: 1500 psi
